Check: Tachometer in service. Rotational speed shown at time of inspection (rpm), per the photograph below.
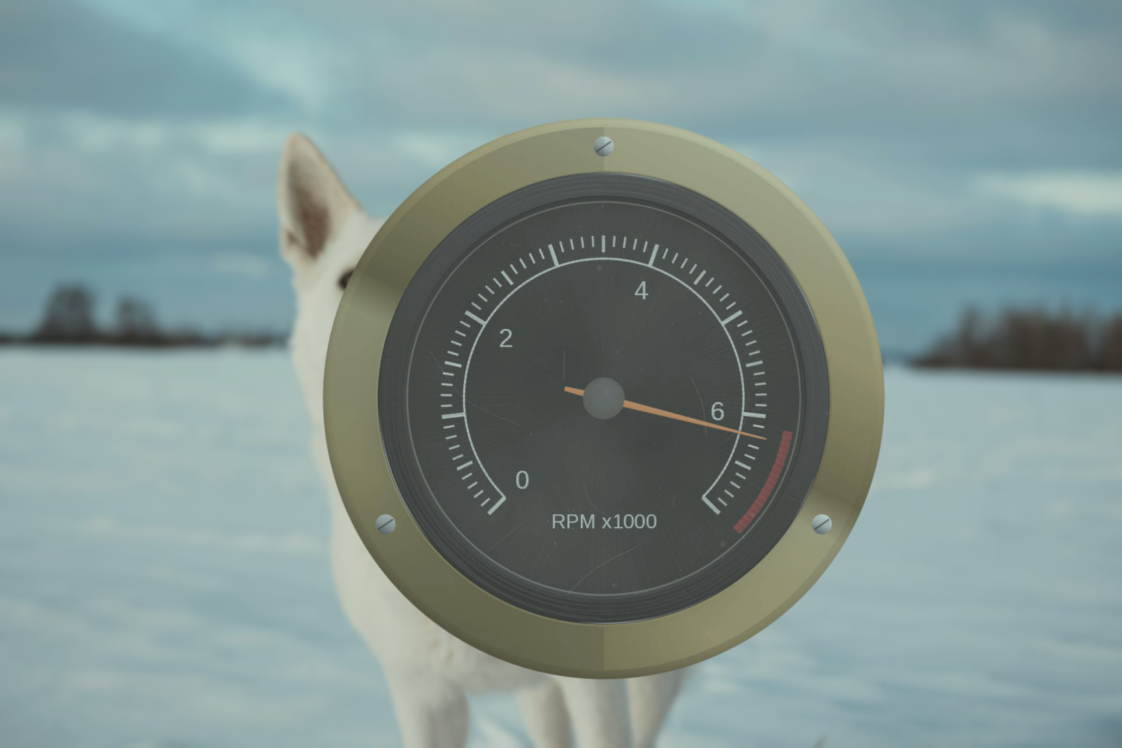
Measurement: 6200 rpm
